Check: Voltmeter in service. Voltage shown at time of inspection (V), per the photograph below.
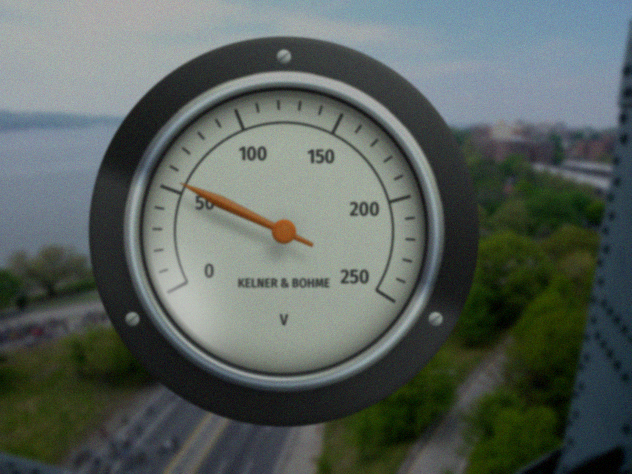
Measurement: 55 V
